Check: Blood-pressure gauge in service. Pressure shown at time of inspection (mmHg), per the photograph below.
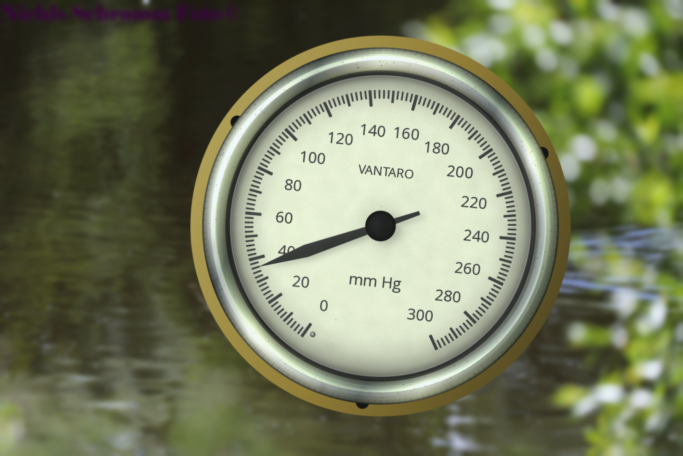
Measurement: 36 mmHg
